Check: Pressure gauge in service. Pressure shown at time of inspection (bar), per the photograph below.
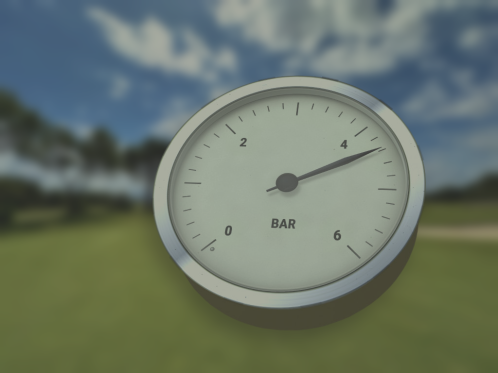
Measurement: 4.4 bar
